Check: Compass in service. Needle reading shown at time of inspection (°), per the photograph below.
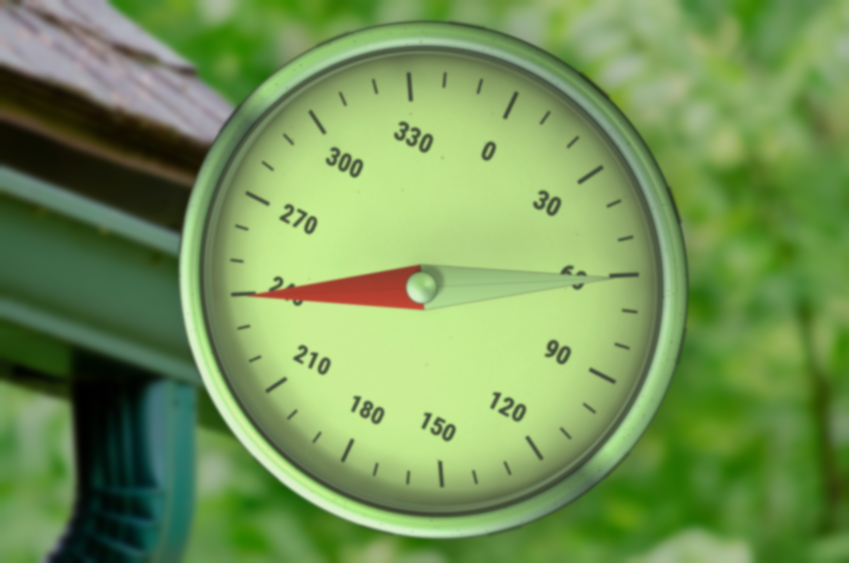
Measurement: 240 °
